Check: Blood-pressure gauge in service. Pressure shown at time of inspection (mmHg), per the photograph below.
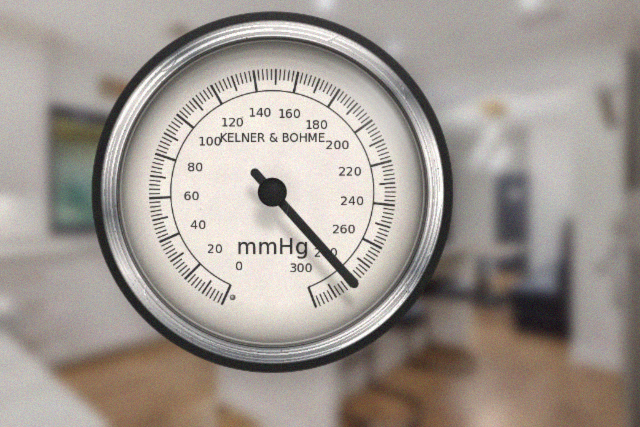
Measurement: 280 mmHg
